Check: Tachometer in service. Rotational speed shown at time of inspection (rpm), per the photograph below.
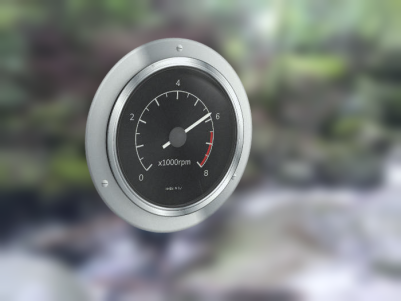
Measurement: 5750 rpm
